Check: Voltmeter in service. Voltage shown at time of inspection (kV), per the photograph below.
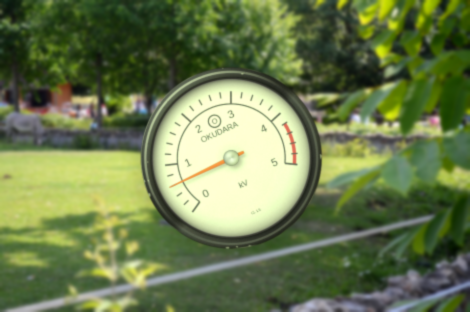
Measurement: 0.6 kV
